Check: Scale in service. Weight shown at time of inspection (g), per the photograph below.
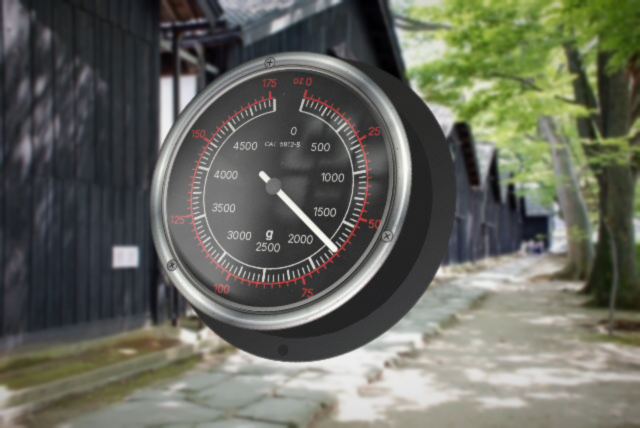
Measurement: 1750 g
